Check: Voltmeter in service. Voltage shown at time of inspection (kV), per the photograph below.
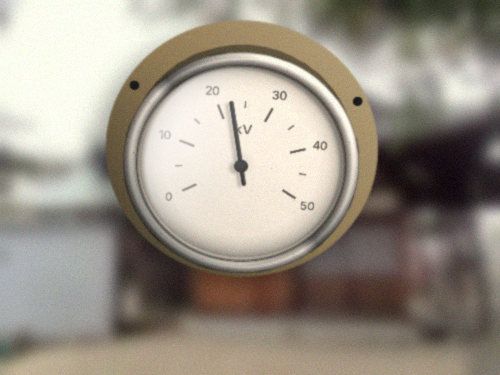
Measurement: 22.5 kV
